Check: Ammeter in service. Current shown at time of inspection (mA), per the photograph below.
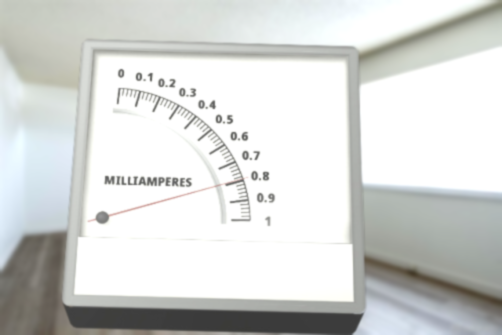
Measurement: 0.8 mA
